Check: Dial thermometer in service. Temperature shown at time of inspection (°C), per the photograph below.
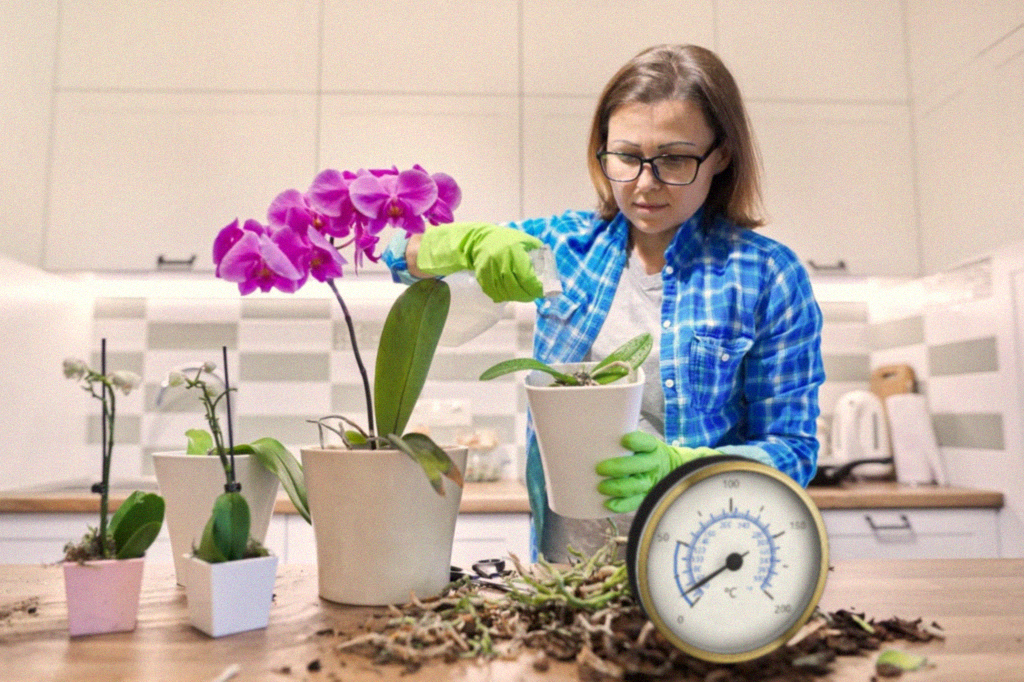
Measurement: 12.5 °C
